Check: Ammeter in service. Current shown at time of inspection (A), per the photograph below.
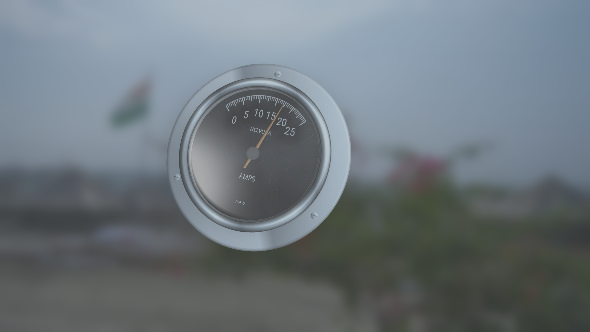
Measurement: 17.5 A
